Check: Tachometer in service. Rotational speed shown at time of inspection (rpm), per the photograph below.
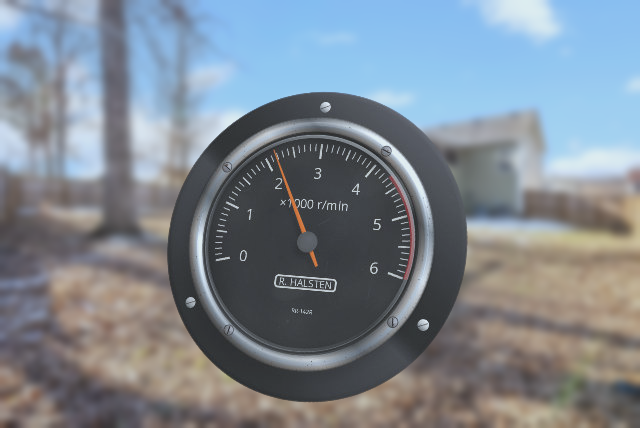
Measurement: 2200 rpm
